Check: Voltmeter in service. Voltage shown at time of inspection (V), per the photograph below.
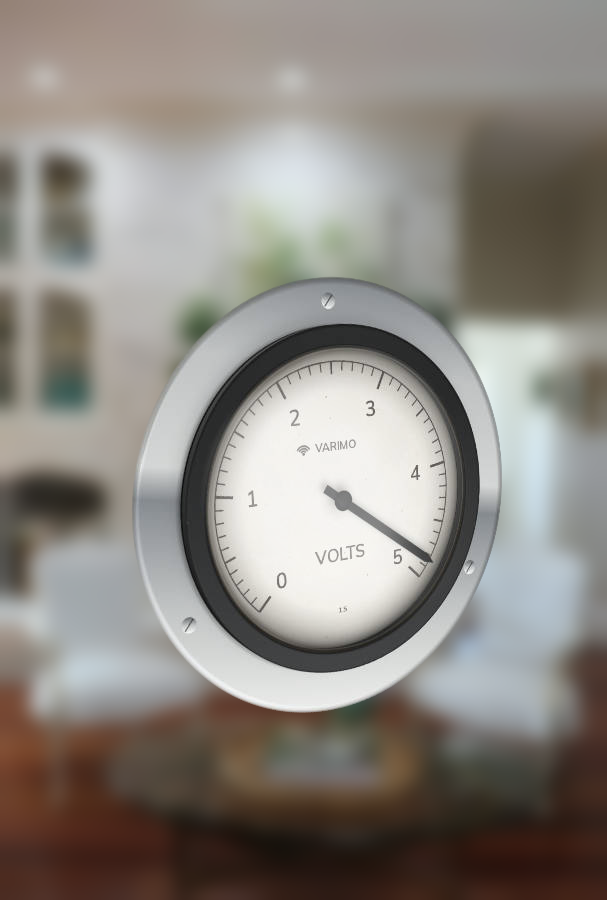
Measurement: 4.85 V
